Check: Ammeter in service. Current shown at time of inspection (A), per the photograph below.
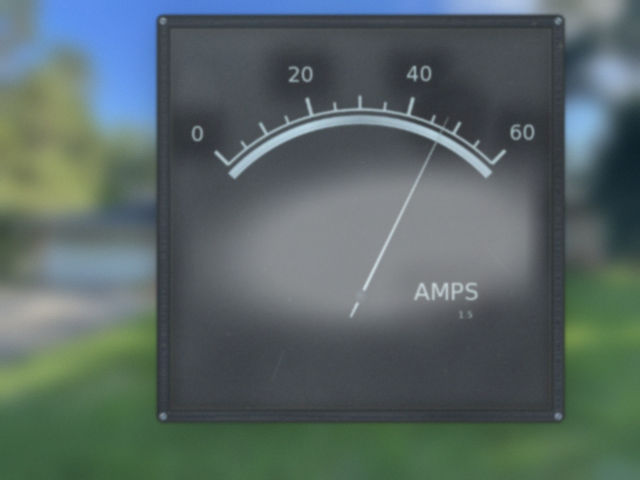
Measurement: 47.5 A
